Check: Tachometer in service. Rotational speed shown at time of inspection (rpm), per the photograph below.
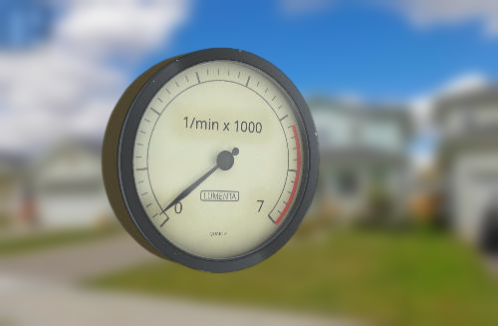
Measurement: 200 rpm
